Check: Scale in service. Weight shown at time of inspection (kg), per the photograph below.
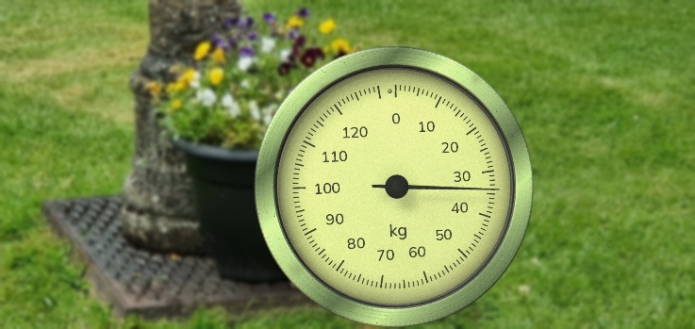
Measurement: 34 kg
